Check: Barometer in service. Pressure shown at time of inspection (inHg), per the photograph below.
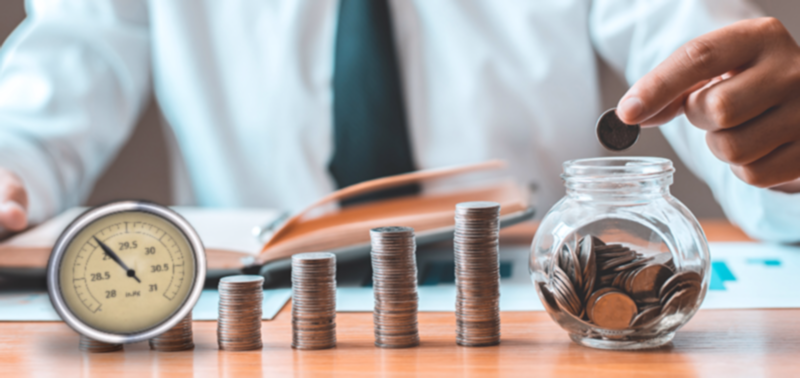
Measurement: 29.1 inHg
